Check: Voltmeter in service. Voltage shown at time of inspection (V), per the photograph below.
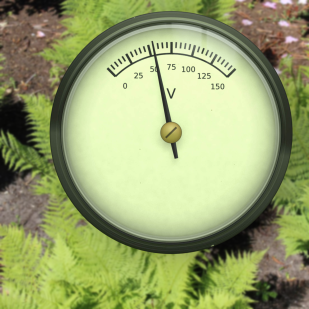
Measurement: 55 V
